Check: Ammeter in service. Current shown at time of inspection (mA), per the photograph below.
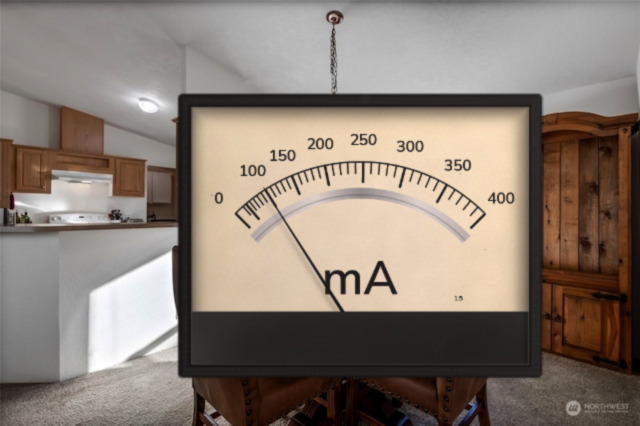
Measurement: 100 mA
